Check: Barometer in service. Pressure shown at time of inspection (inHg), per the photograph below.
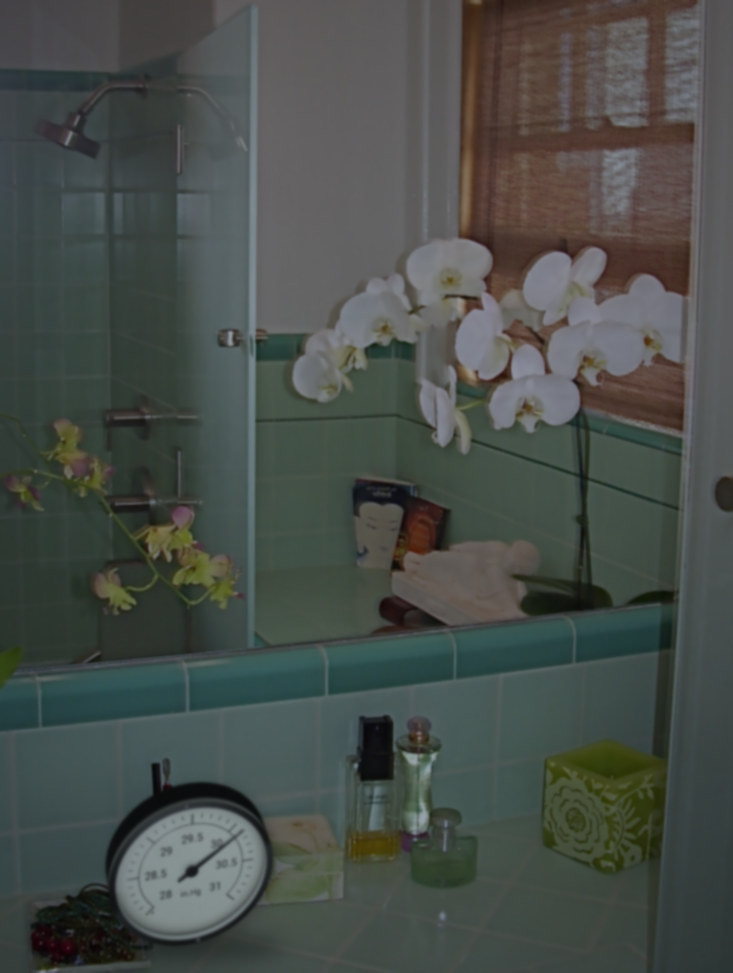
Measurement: 30.1 inHg
